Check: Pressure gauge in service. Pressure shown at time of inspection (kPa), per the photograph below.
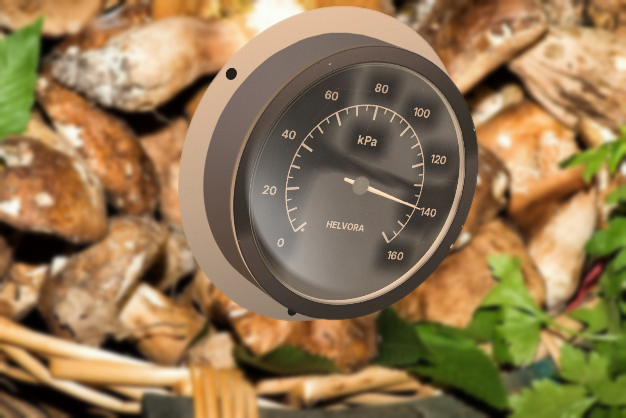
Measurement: 140 kPa
